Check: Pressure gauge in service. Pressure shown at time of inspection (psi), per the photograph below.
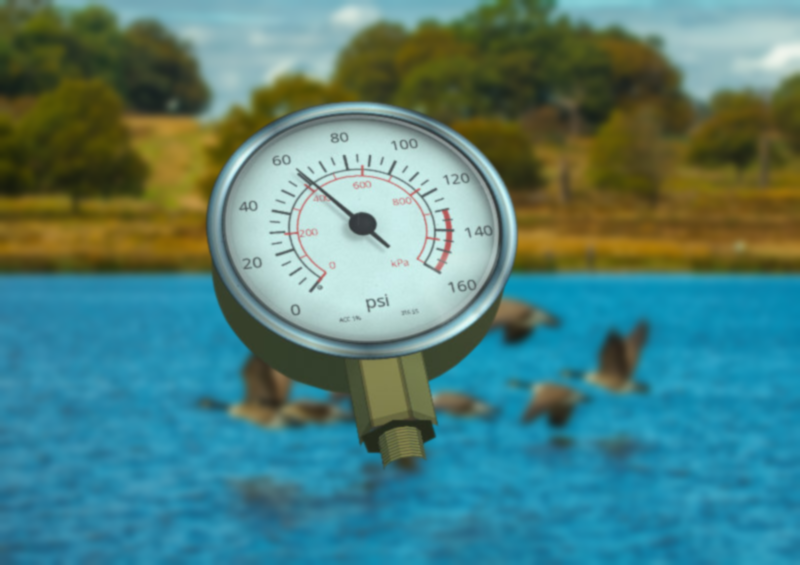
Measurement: 60 psi
